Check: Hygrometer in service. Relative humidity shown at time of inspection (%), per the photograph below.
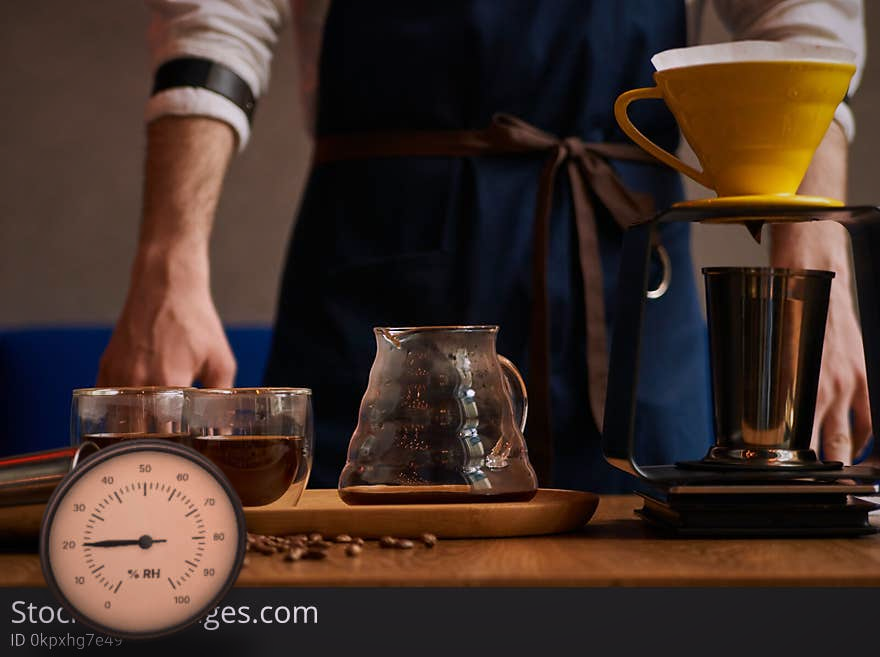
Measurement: 20 %
